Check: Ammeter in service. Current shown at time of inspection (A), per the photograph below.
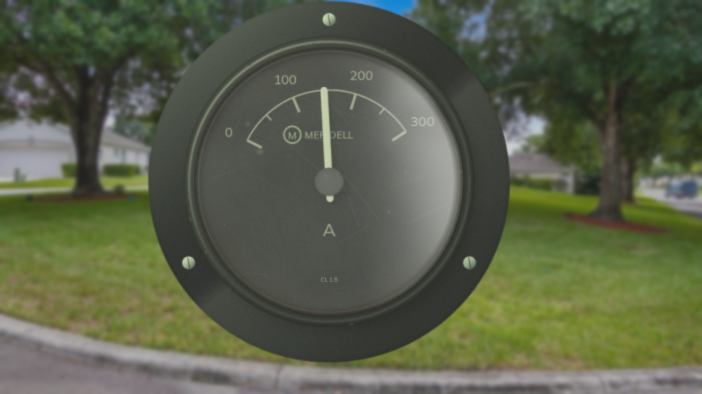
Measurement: 150 A
